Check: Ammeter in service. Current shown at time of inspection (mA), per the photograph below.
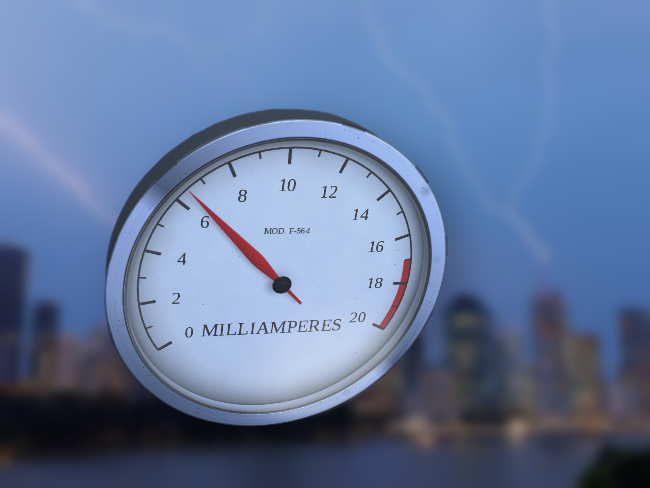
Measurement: 6.5 mA
